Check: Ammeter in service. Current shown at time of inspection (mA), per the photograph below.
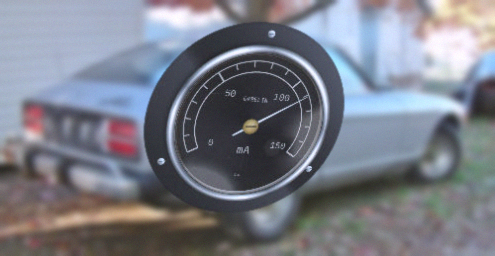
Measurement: 110 mA
